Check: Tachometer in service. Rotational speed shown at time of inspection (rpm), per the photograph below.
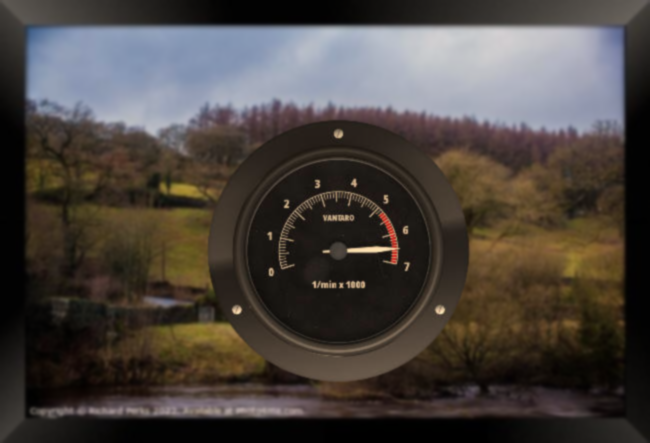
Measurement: 6500 rpm
